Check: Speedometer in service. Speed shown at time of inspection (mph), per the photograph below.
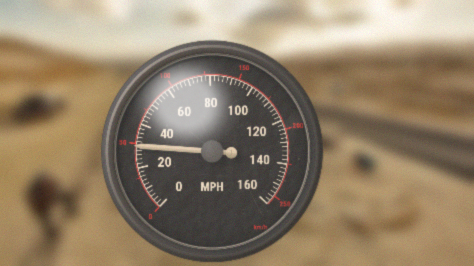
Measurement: 30 mph
